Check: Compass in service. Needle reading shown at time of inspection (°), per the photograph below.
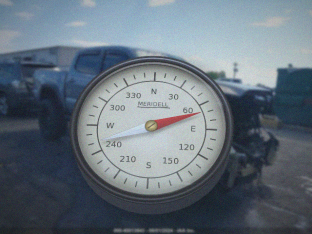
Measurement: 70 °
